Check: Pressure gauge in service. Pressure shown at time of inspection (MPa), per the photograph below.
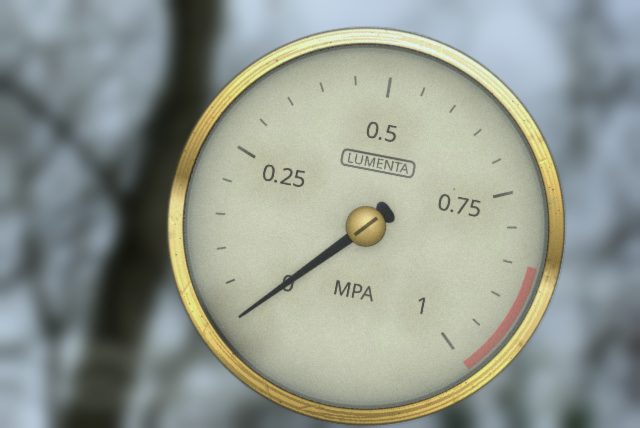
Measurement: 0 MPa
